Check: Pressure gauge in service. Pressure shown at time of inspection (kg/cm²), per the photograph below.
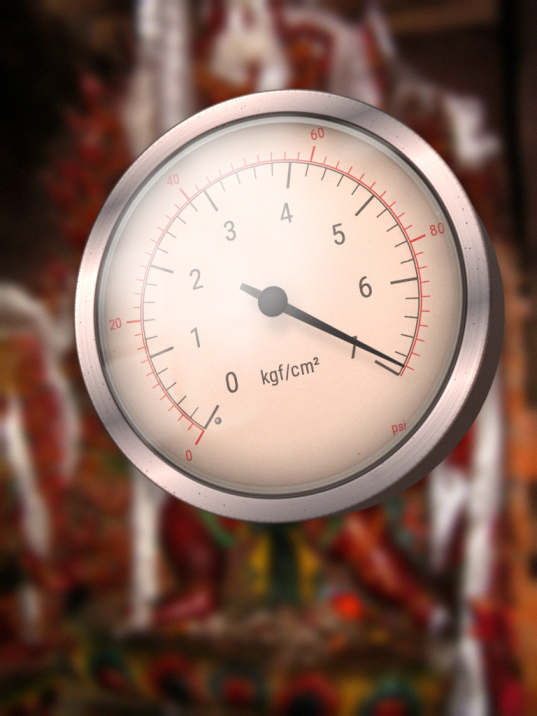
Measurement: 6.9 kg/cm²
